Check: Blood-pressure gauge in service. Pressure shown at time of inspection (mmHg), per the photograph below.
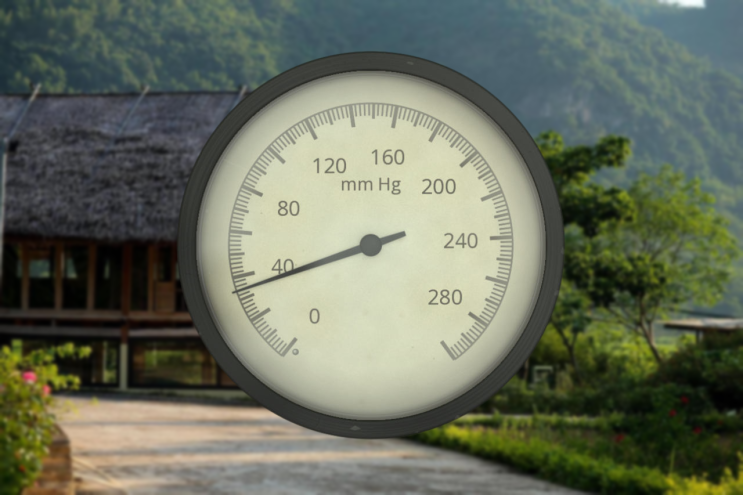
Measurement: 34 mmHg
